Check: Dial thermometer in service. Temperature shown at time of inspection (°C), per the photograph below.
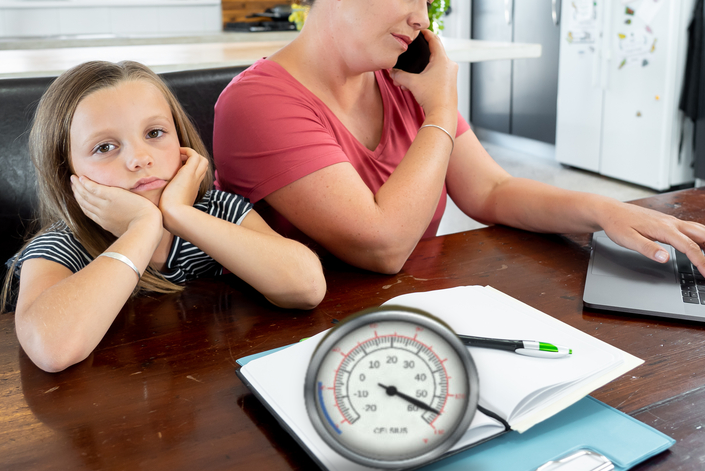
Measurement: 55 °C
